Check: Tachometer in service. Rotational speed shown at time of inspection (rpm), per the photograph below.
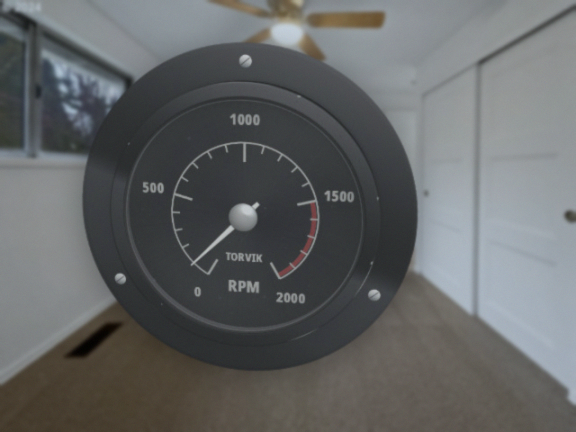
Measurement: 100 rpm
